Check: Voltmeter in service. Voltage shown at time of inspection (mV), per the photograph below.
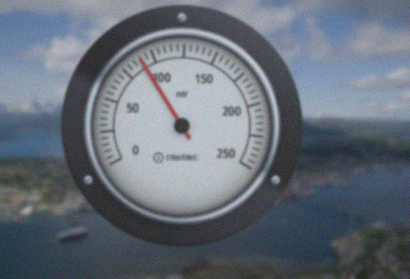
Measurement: 90 mV
